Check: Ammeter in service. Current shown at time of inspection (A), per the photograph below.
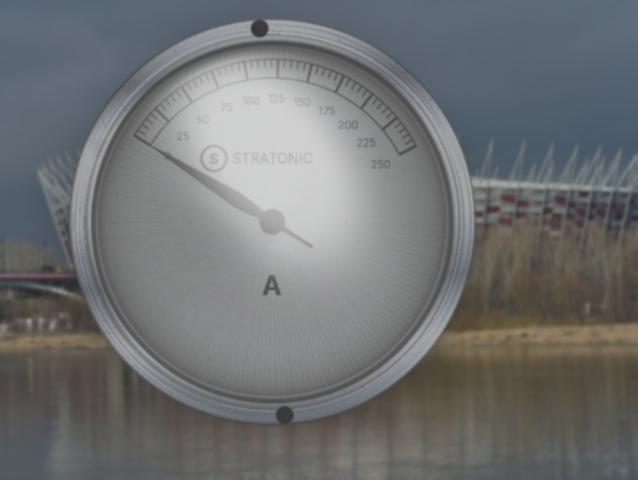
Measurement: 0 A
